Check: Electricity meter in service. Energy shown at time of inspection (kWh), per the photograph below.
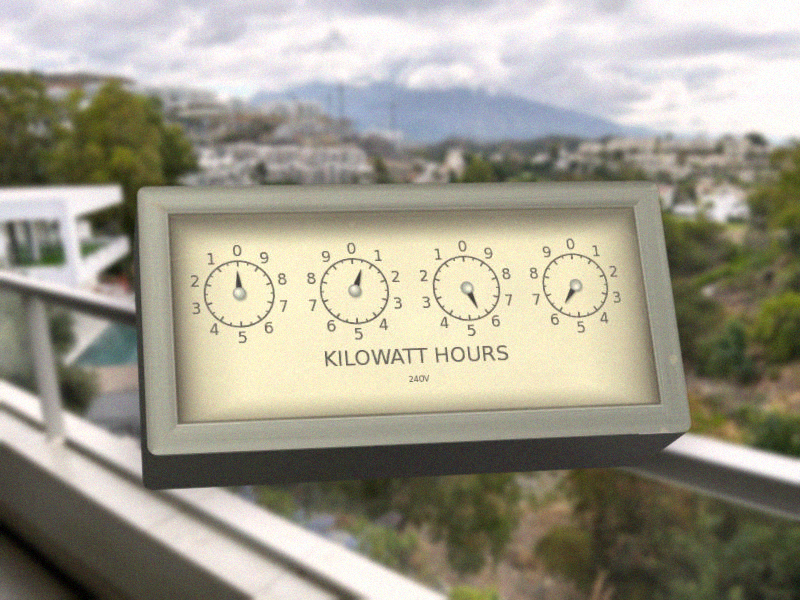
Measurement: 56 kWh
